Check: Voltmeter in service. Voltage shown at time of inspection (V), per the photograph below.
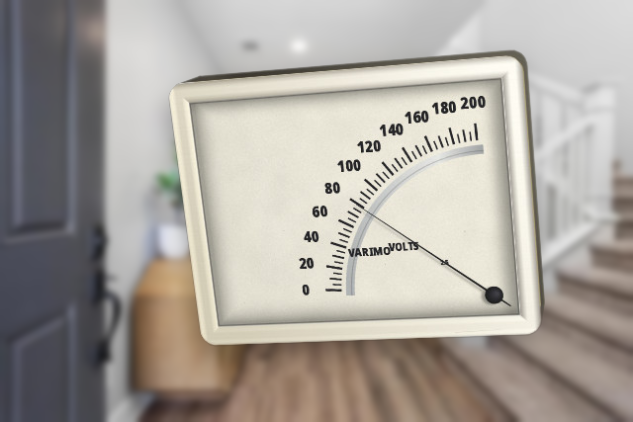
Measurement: 80 V
